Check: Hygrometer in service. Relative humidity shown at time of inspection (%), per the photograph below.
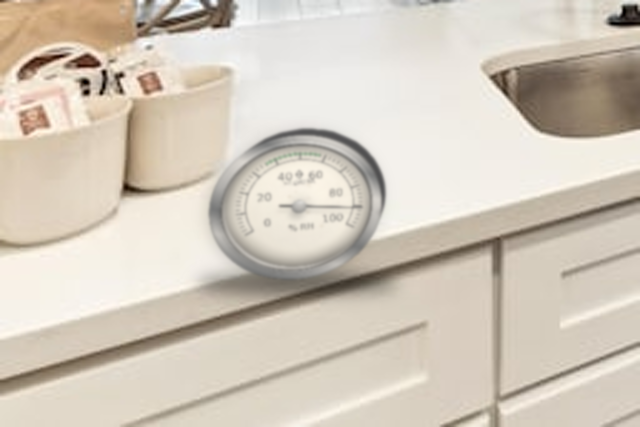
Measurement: 90 %
